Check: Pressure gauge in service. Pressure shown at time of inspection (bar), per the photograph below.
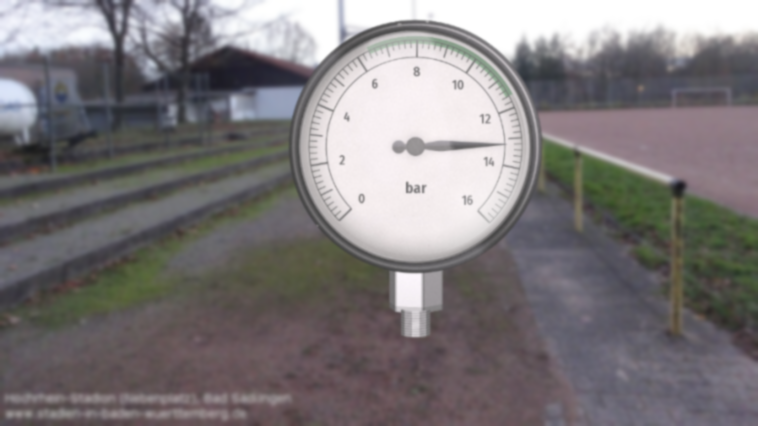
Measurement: 13.2 bar
